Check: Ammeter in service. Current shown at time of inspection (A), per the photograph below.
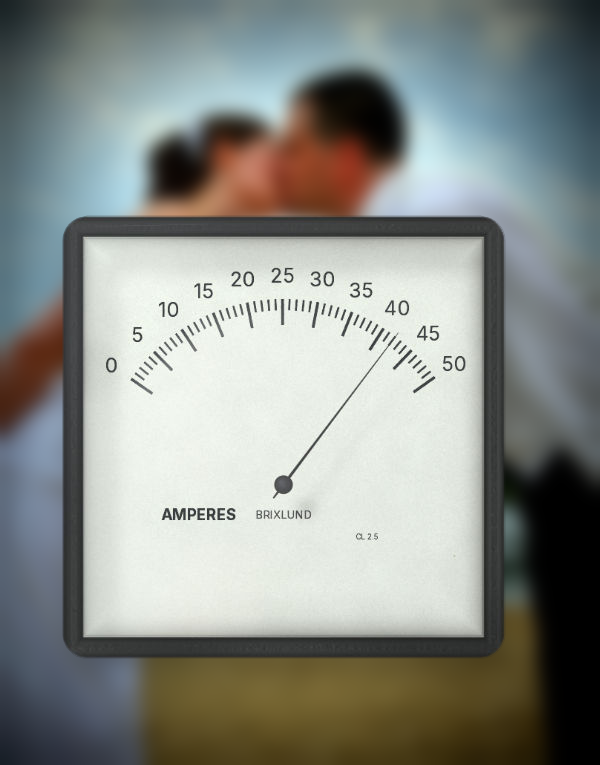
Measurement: 42 A
